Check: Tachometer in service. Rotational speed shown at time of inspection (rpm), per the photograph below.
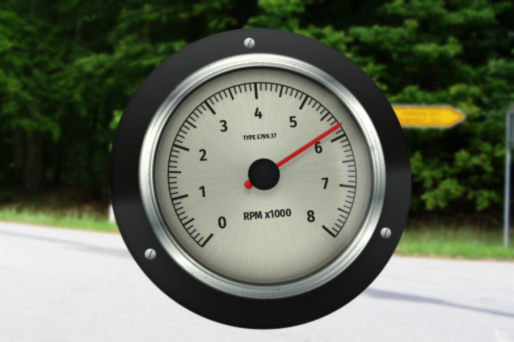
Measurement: 5800 rpm
